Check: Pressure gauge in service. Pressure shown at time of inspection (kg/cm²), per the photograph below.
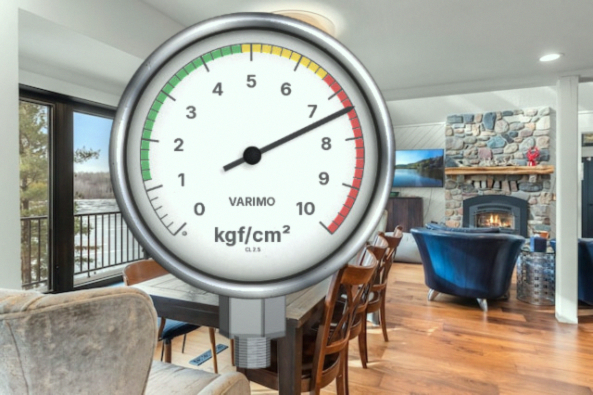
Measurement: 7.4 kg/cm²
